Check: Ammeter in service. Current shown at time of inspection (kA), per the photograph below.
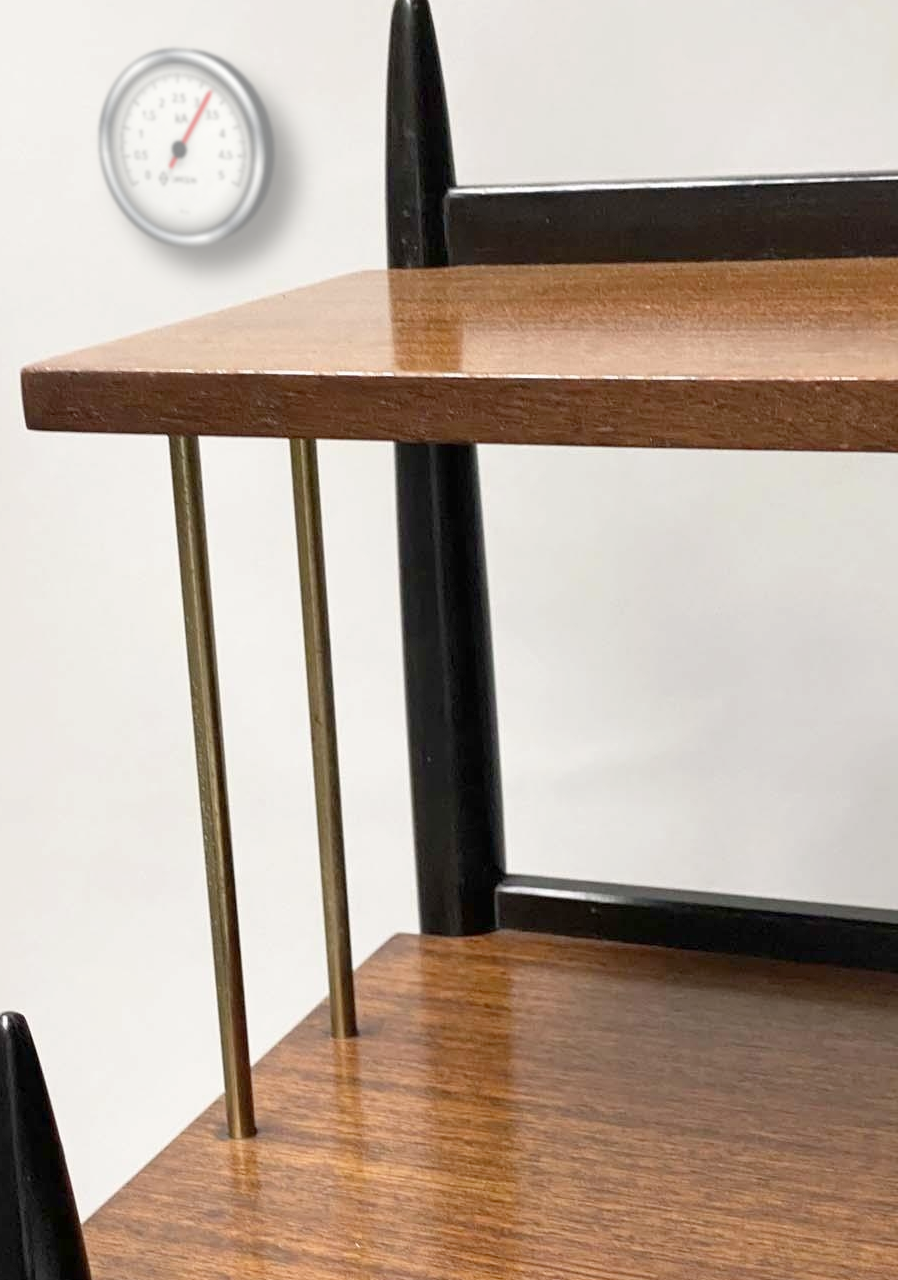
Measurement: 3.25 kA
